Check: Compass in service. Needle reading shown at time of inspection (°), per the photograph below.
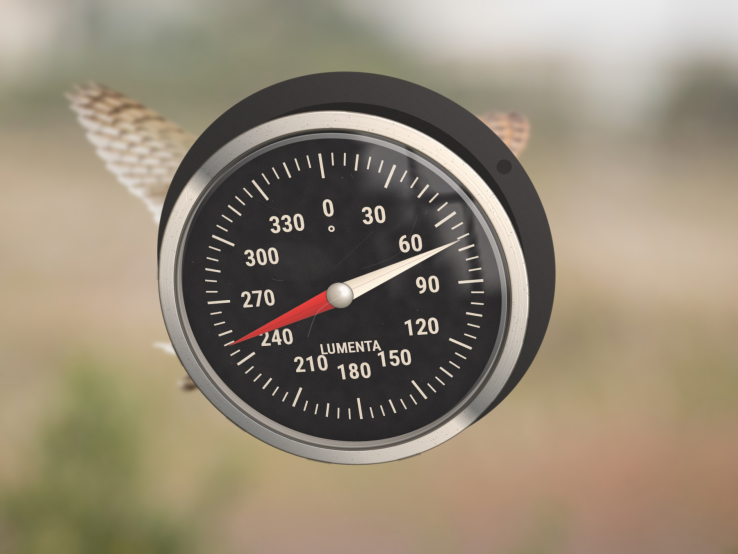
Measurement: 250 °
